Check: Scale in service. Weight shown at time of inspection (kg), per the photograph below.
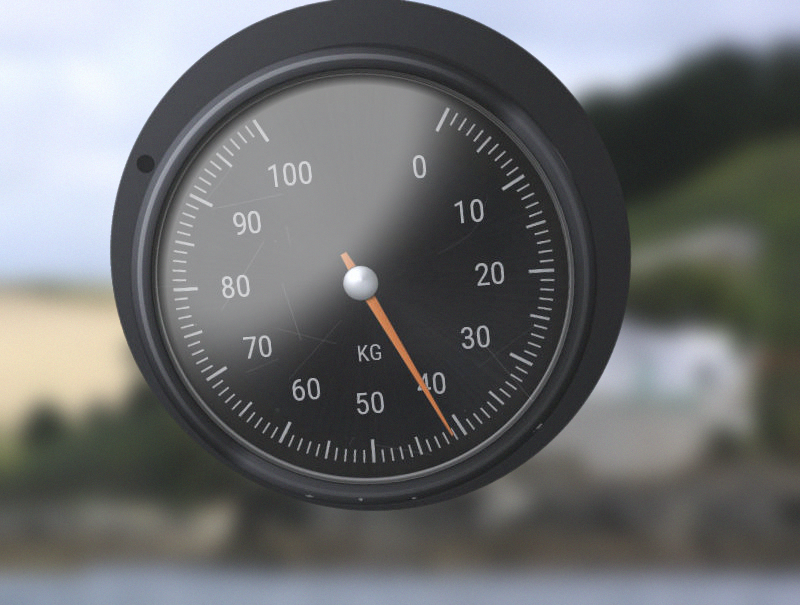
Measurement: 41 kg
